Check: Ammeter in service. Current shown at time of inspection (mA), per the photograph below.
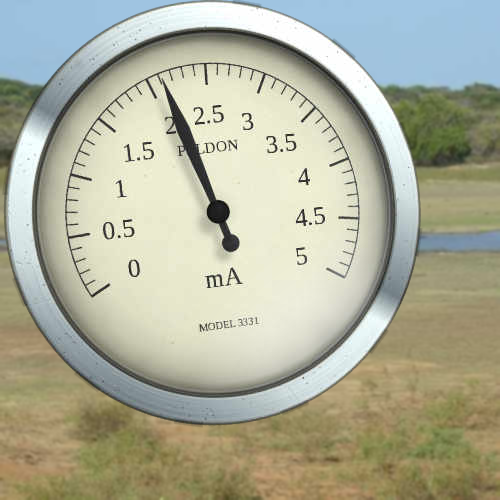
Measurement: 2.1 mA
